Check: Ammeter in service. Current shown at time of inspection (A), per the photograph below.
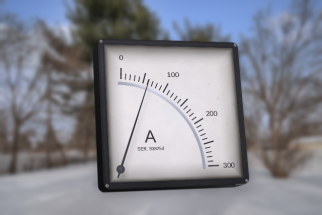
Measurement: 60 A
